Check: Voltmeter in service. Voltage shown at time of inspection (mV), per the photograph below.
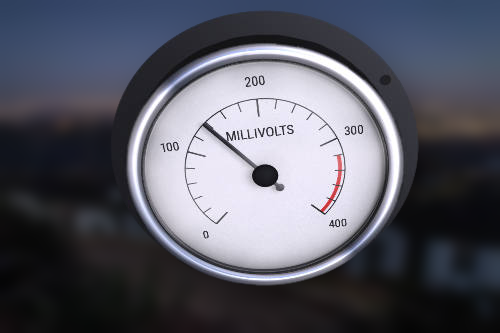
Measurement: 140 mV
